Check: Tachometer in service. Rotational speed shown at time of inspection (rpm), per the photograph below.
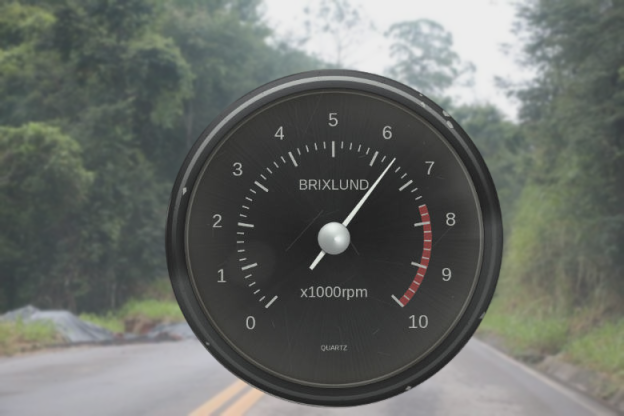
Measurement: 6400 rpm
